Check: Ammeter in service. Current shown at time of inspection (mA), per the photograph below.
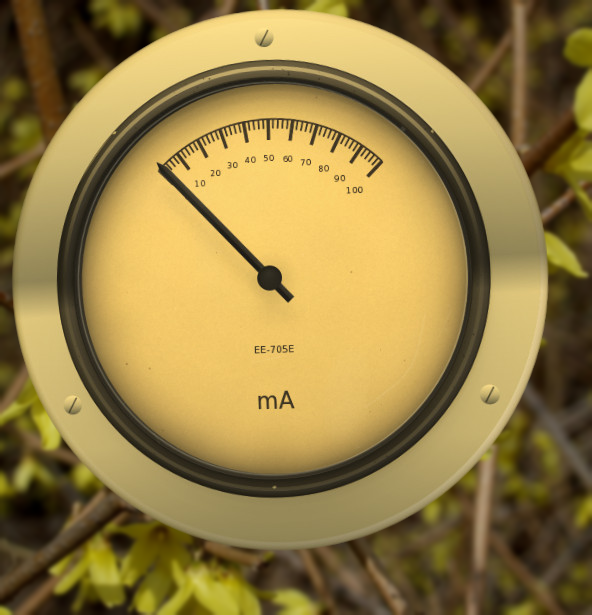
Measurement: 2 mA
